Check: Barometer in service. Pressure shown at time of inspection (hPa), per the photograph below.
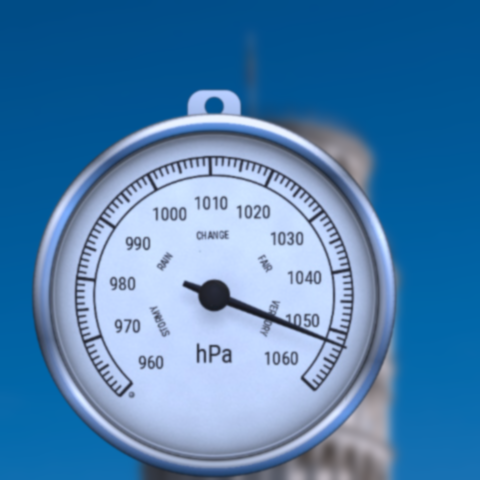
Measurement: 1052 hPa
